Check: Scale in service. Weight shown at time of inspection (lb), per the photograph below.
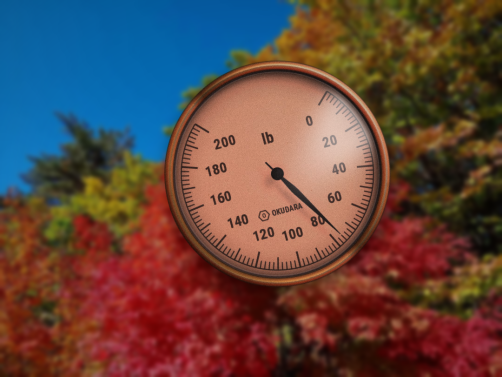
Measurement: 76 lb
